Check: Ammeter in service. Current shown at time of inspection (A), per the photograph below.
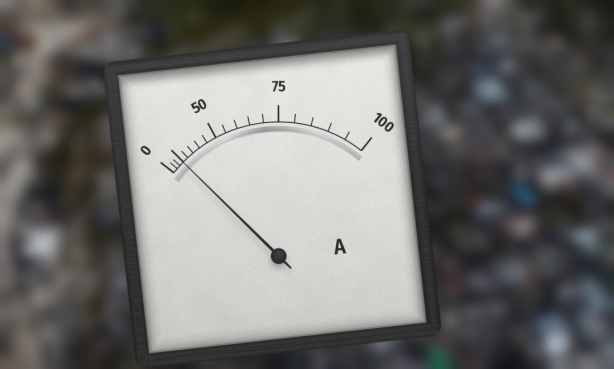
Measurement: 25 A
